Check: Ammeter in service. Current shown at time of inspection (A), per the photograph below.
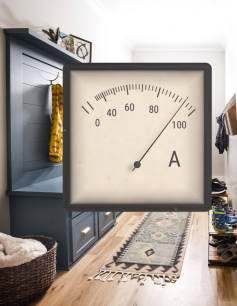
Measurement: 94 A
